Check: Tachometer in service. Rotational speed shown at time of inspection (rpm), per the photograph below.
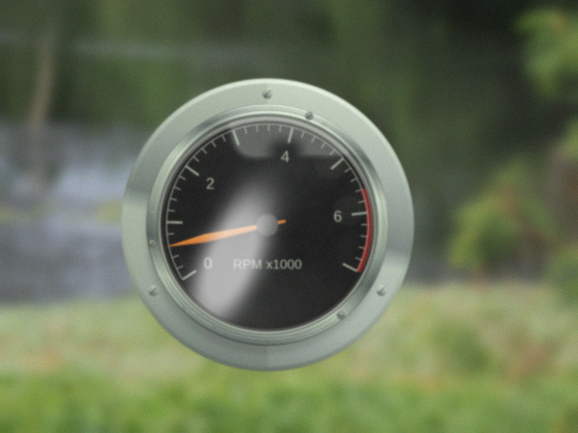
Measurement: 600 rpm
